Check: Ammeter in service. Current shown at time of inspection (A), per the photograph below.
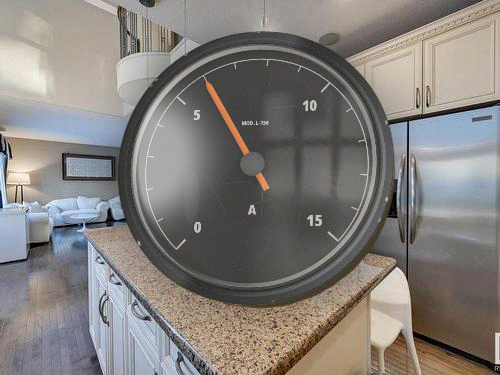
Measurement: 6 A
